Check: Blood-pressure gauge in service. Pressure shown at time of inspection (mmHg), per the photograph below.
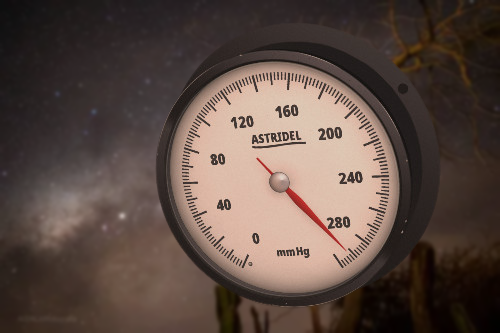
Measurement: 290 mmHg
